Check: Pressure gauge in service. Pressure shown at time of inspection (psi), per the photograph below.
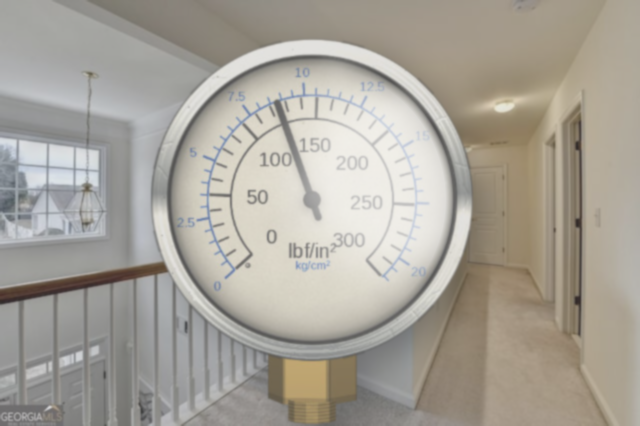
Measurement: 125 psi
